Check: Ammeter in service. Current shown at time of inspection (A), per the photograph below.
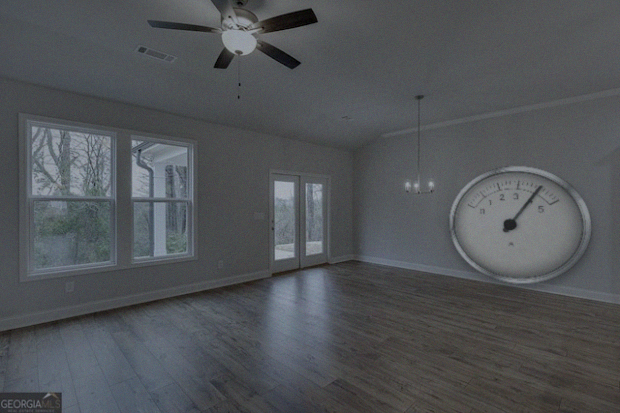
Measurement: 4 A
